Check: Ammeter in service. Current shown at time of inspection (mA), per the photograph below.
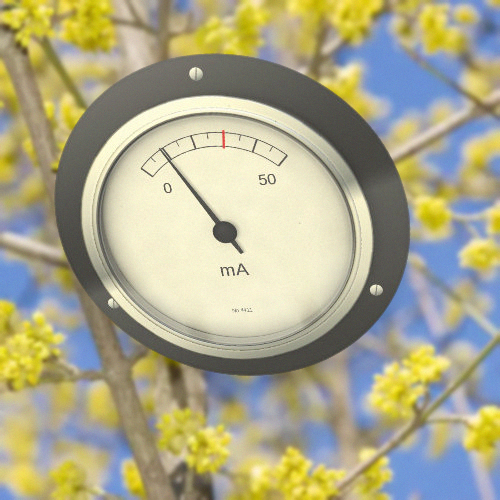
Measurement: 10 mA
